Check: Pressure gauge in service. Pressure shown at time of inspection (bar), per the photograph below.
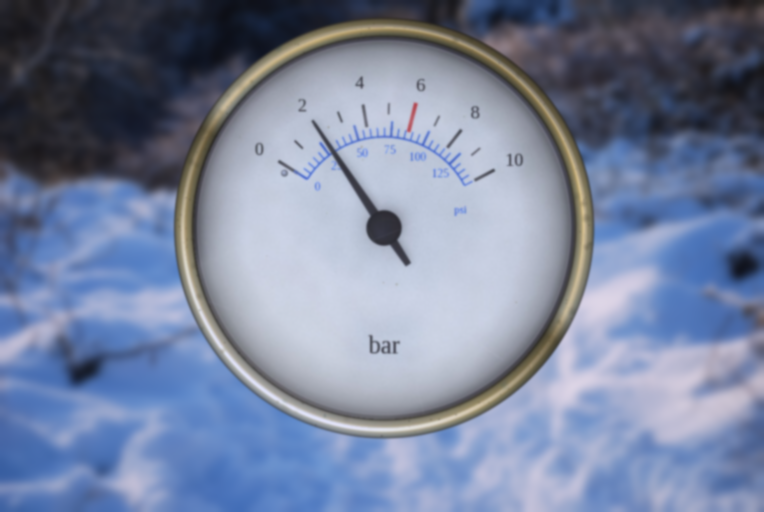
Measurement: 2 bar
